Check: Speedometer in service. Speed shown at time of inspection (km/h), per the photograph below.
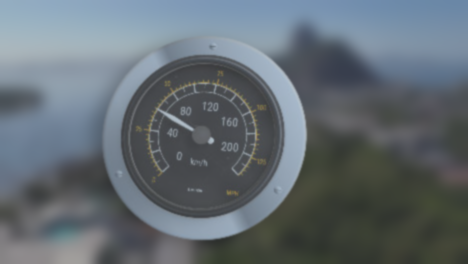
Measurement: 60 km/h
